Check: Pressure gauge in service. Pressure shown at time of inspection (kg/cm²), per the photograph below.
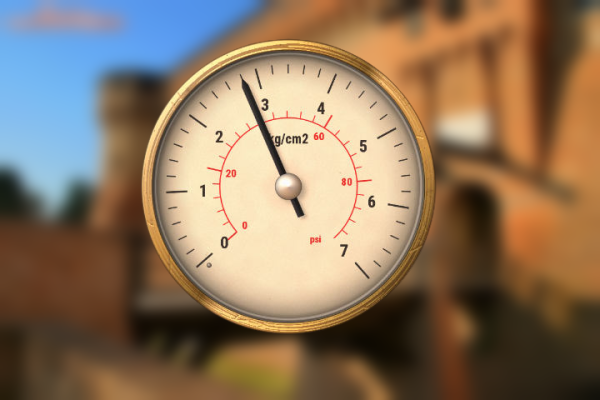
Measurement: 2.8 kg/cm²
